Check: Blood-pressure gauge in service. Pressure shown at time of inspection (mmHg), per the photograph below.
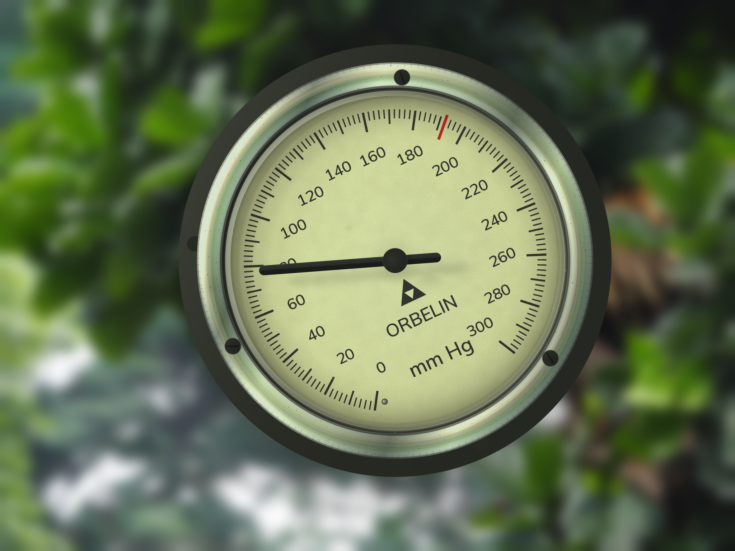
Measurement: 78 mmHg
